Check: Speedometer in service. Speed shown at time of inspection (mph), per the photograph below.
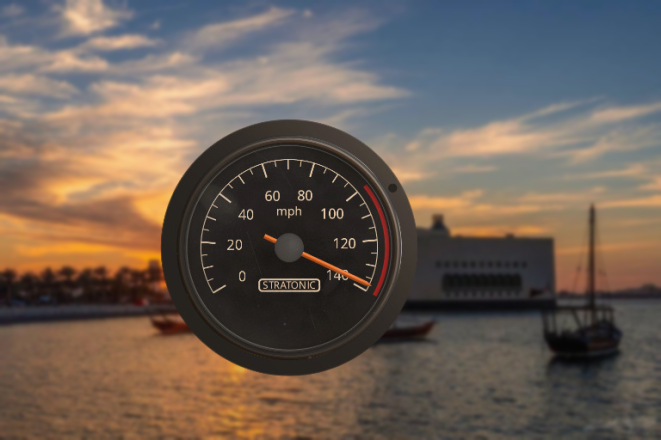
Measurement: 137.5 mph
